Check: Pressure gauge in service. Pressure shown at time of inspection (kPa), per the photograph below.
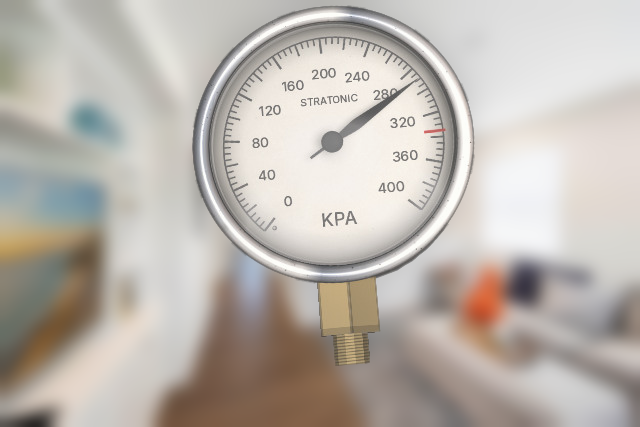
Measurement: 290 kPa
